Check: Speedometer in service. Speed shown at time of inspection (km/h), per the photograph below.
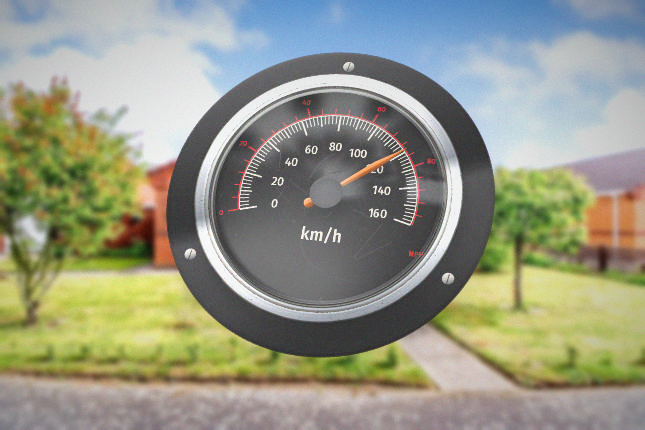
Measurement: 120 km/h
